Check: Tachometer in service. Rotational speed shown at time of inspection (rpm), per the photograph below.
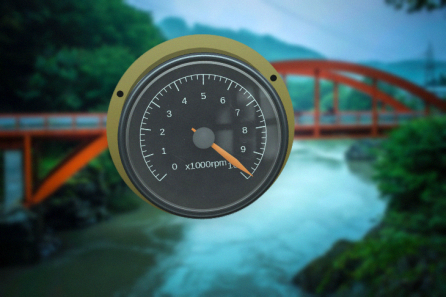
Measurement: 9800 rpm
